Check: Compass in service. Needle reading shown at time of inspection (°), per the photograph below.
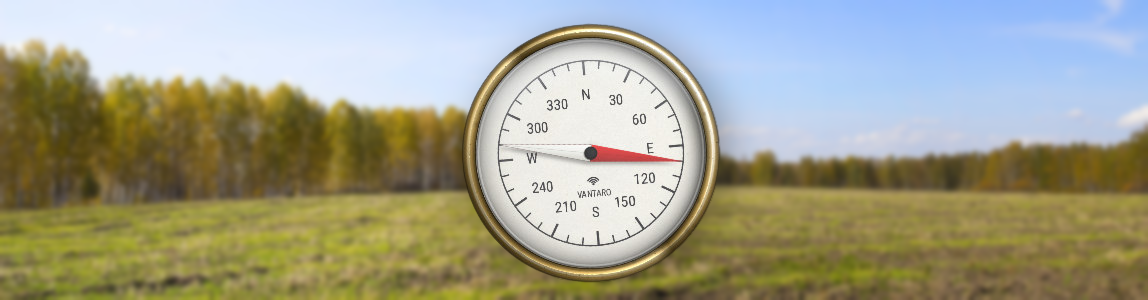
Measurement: 100 °
